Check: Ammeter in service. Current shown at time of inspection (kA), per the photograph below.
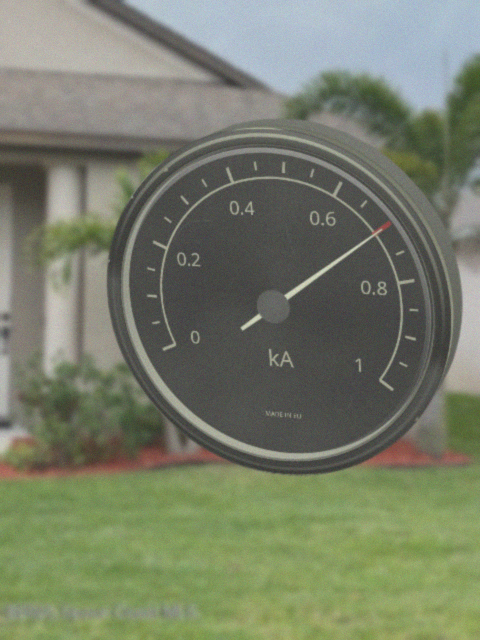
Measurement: 0.7 kA
